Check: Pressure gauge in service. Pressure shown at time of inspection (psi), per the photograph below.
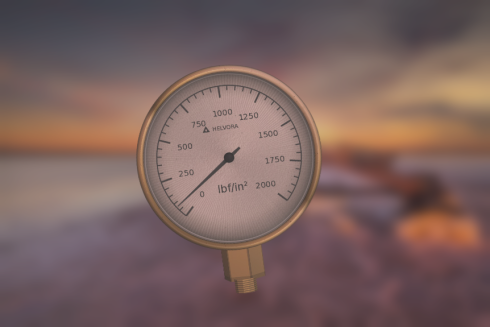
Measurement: 75 psi
